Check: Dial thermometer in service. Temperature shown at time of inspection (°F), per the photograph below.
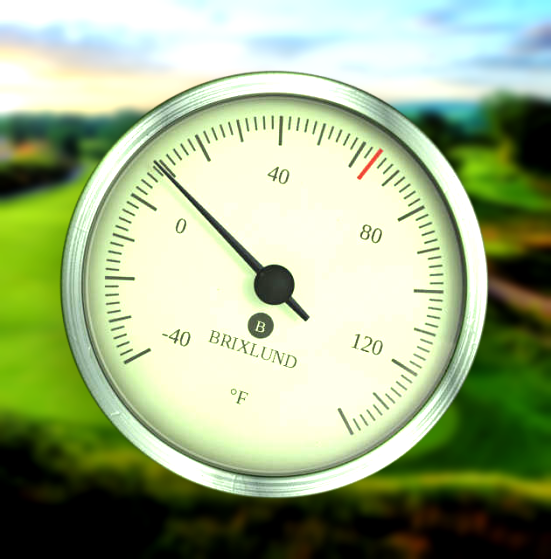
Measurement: 9 °F
